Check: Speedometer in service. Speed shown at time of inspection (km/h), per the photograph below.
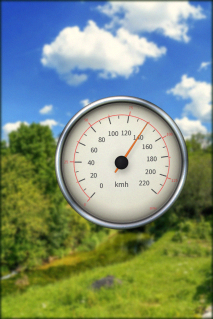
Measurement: 140 km/h
